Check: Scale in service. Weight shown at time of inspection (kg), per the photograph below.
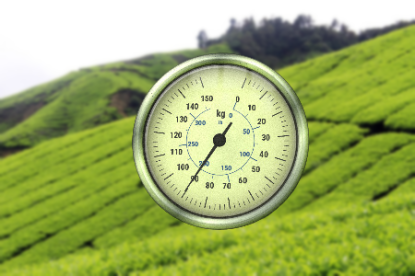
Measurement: 90 kg
